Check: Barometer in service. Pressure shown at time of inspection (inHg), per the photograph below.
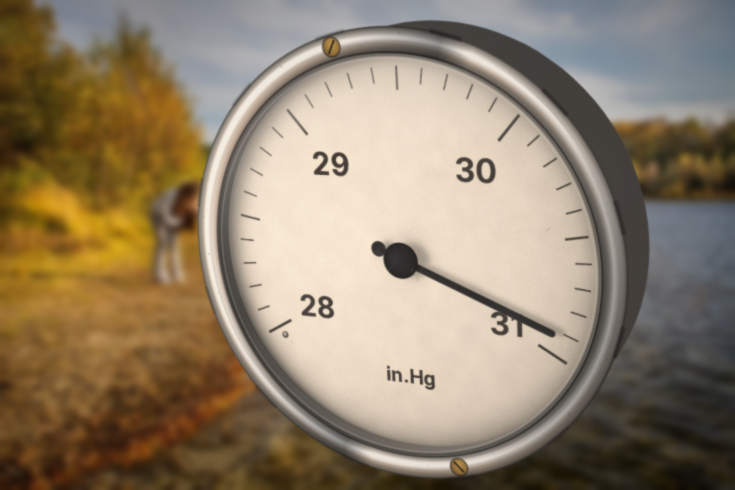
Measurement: 30.9 inHg
